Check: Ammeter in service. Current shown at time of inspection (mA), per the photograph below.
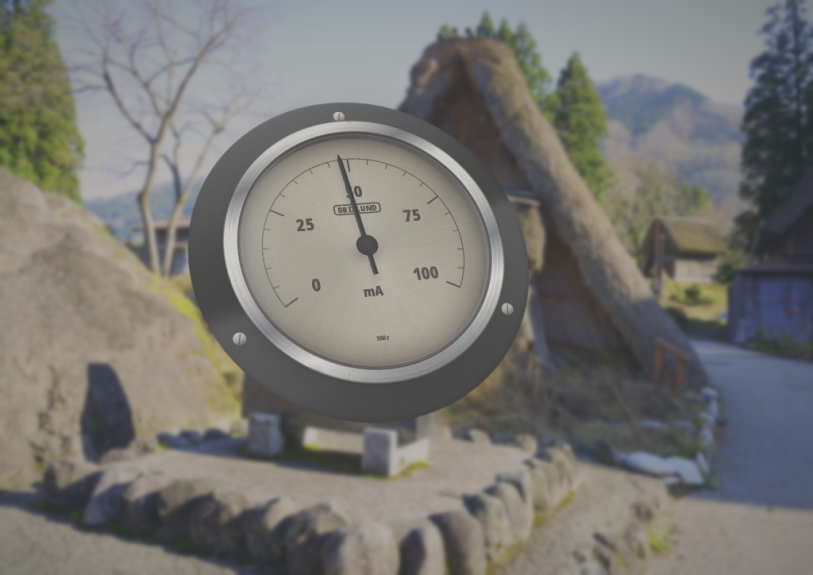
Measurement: 47.5 mA
